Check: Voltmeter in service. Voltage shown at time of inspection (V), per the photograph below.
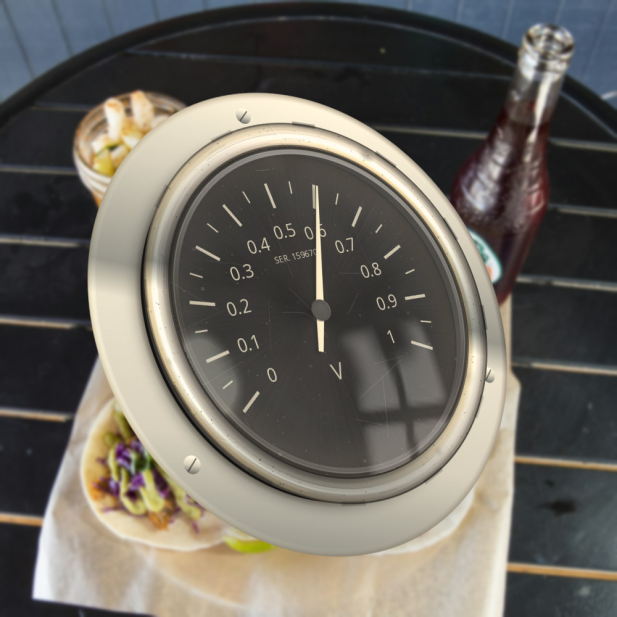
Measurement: 0.6 V
